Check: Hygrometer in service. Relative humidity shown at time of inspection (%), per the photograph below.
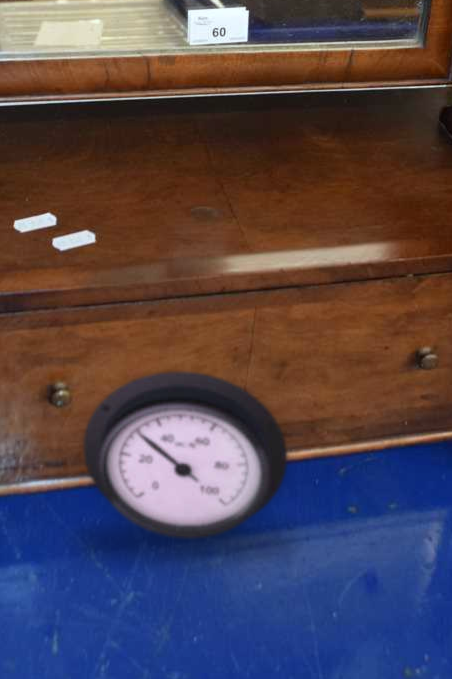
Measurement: 32 %
